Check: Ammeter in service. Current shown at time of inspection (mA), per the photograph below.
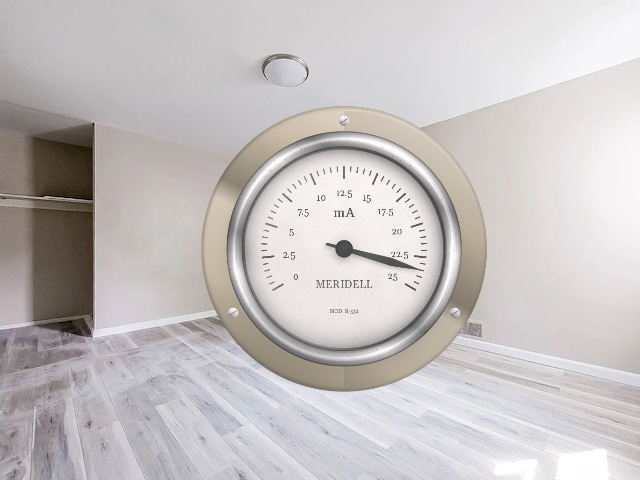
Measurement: 23.5 mA
